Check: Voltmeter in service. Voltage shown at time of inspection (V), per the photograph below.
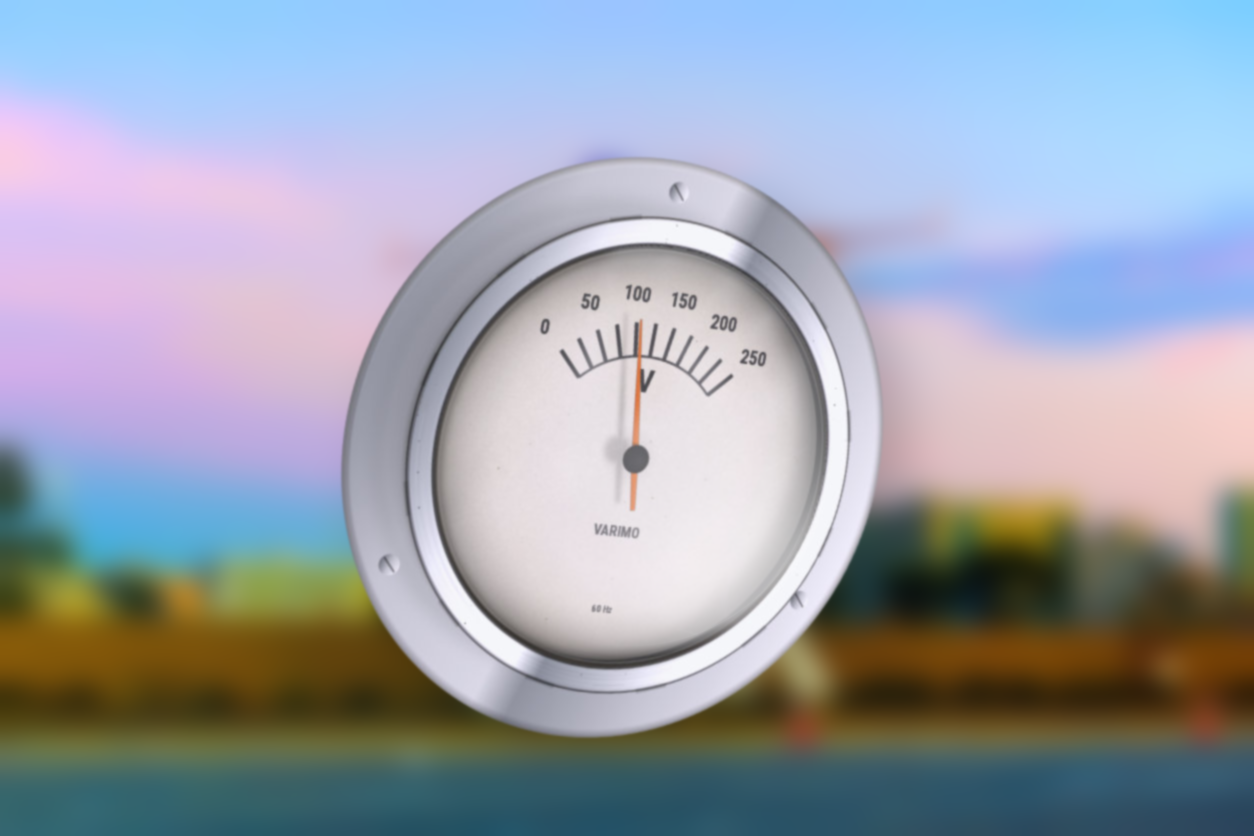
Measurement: 100 V
